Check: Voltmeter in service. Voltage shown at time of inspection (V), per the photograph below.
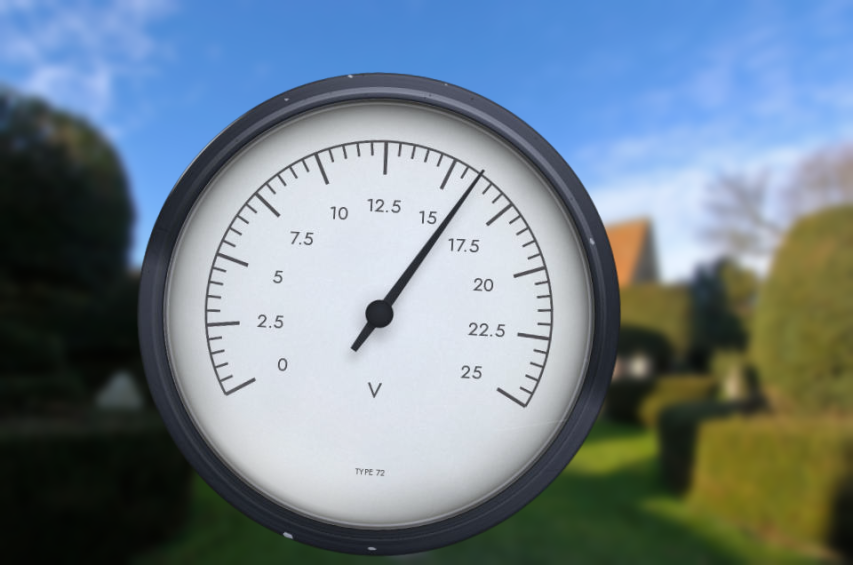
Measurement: 16 V
